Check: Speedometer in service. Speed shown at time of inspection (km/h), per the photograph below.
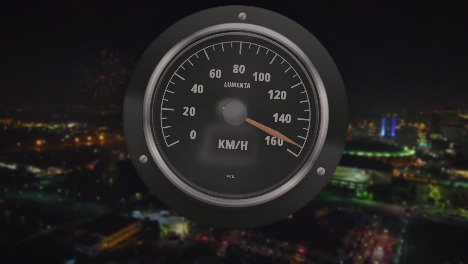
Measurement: 155 km/h
